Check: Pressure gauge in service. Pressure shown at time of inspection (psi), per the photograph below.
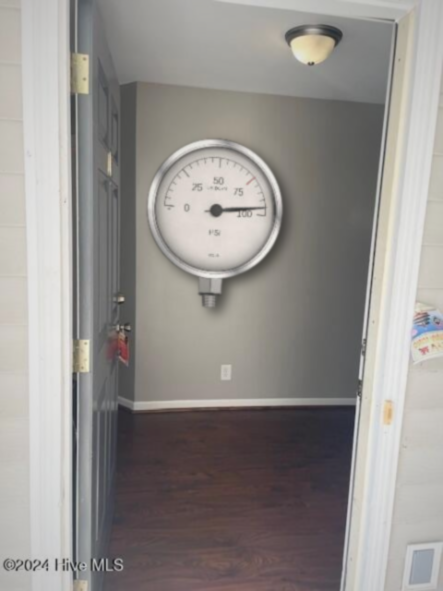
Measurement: 95 psi
